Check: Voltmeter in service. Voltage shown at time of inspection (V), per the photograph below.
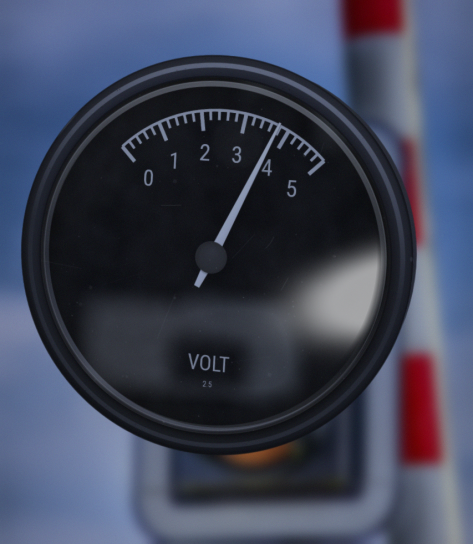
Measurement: 3.8 V
